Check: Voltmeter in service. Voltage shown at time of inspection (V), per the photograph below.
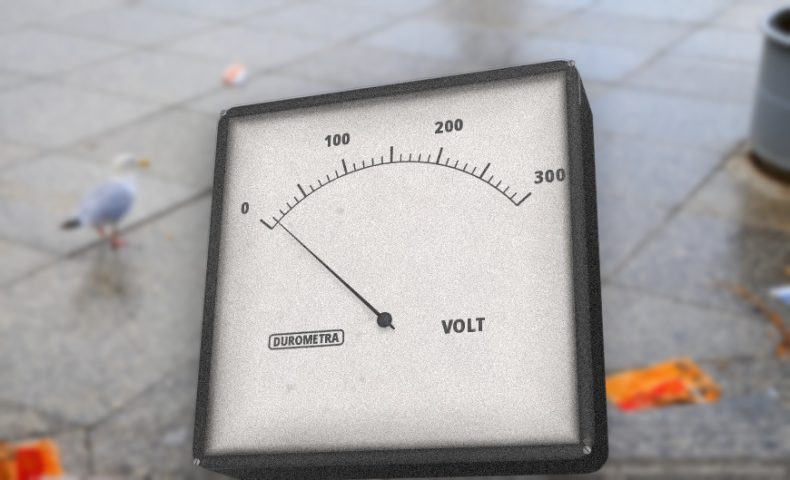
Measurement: 10 V
